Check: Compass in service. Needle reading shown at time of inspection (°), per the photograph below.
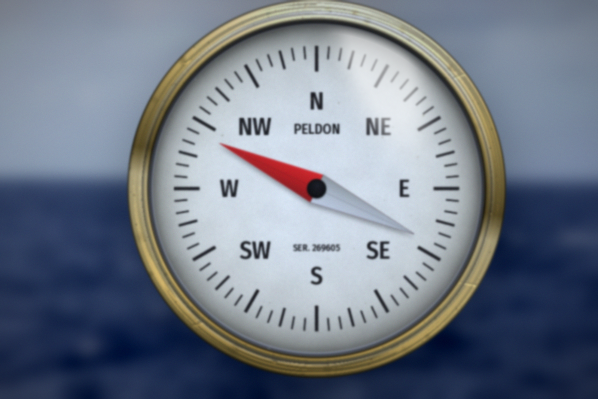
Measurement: 295 °
